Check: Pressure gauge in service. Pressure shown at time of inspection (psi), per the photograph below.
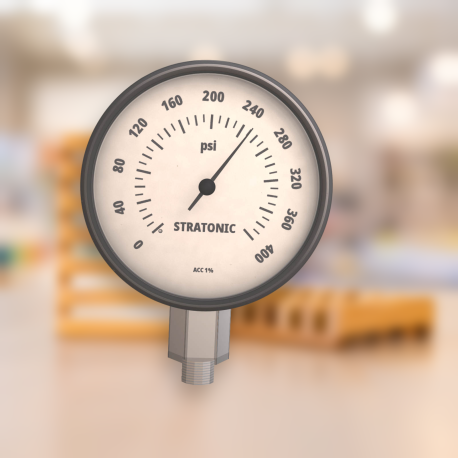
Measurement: 250 psi
